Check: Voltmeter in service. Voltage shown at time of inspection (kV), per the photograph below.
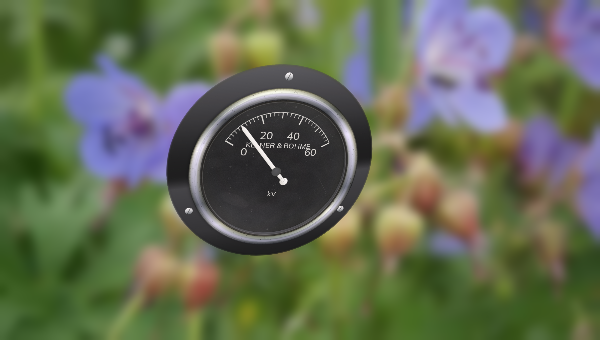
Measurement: 10 kV
